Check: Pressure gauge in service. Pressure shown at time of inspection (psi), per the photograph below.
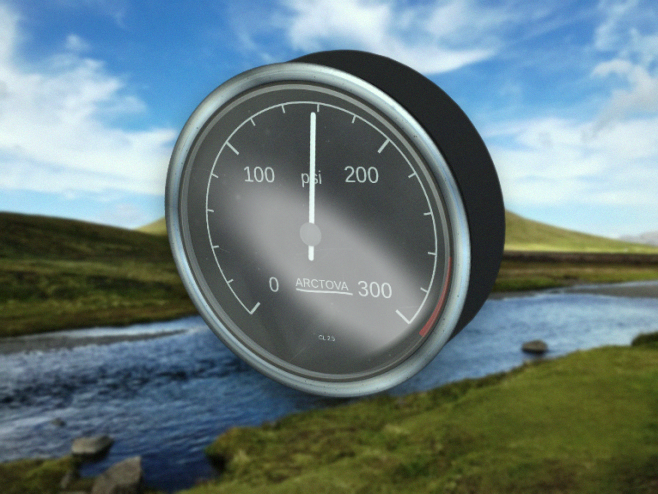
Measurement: 160 psi
